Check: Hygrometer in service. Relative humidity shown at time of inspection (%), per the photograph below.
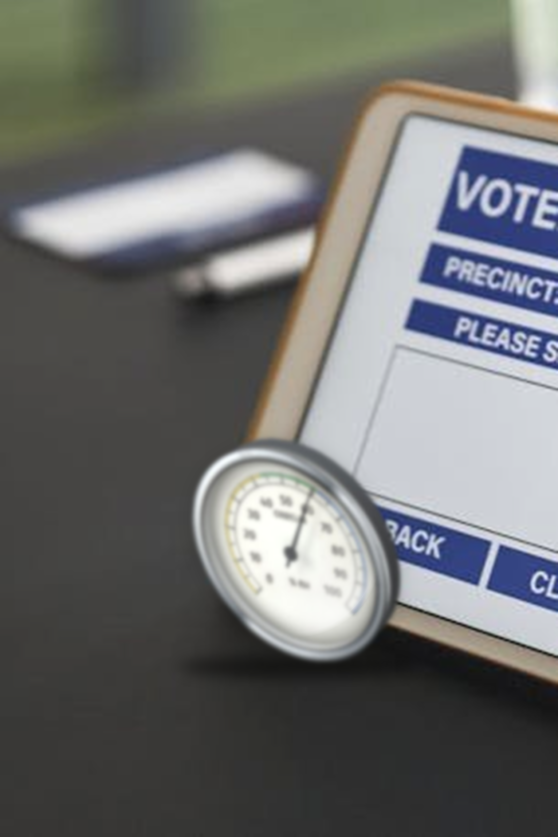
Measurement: 60 %
